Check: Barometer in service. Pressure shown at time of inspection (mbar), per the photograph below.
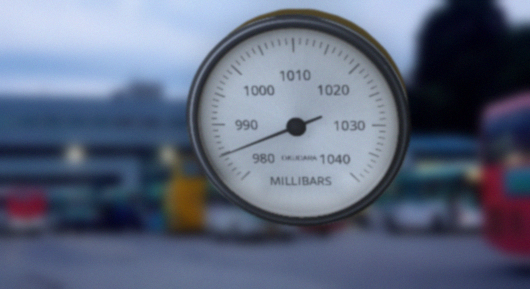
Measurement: 985 mbar
